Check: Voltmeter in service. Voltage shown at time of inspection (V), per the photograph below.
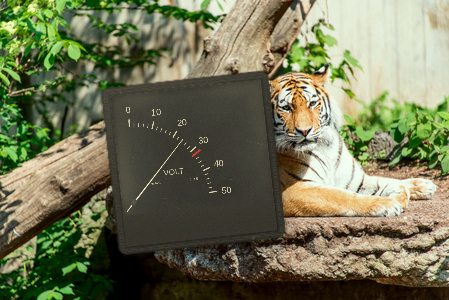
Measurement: 24 V
